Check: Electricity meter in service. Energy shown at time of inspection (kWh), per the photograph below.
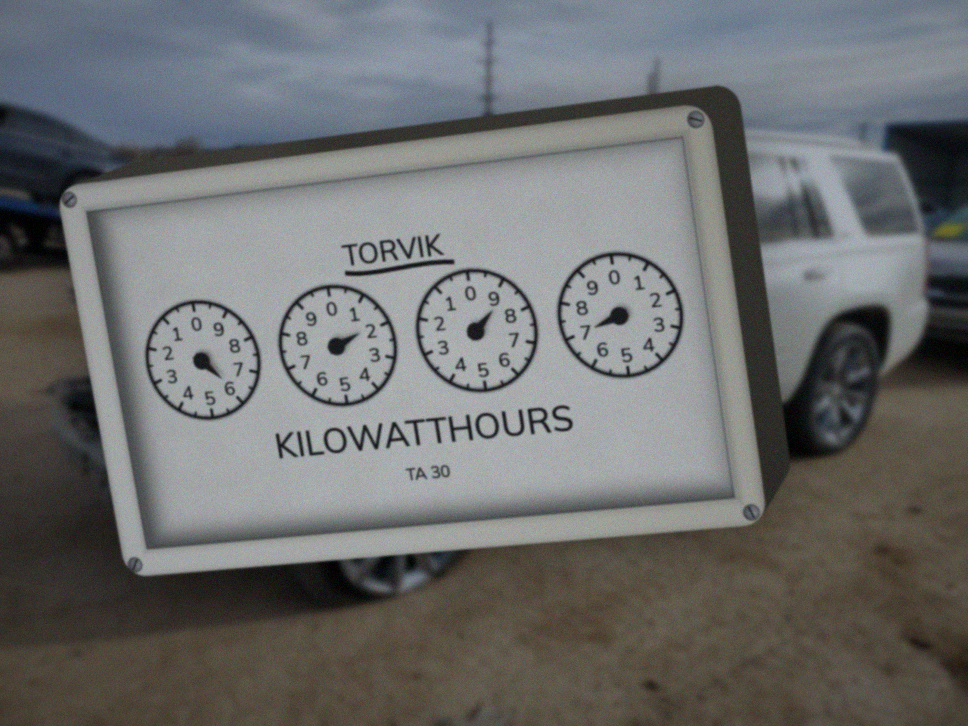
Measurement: 6187 kWh
